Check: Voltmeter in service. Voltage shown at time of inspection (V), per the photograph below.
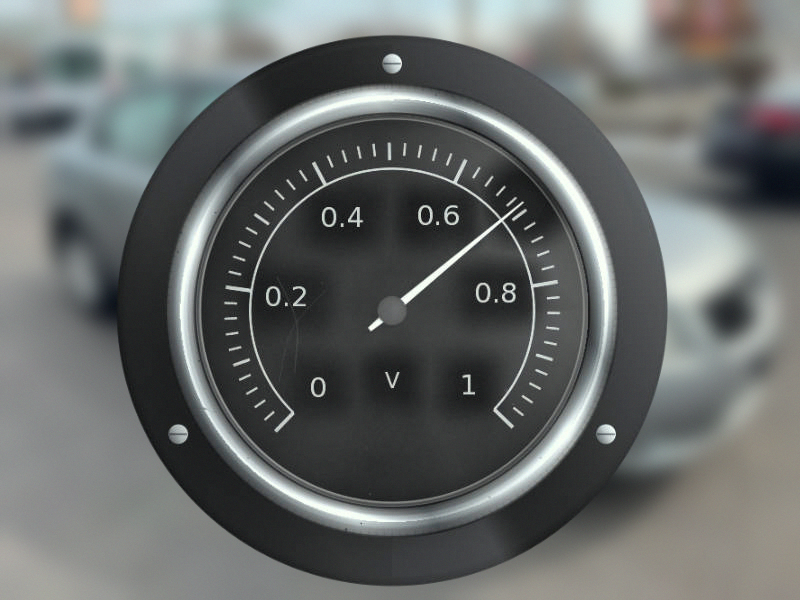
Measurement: 0.69 V
